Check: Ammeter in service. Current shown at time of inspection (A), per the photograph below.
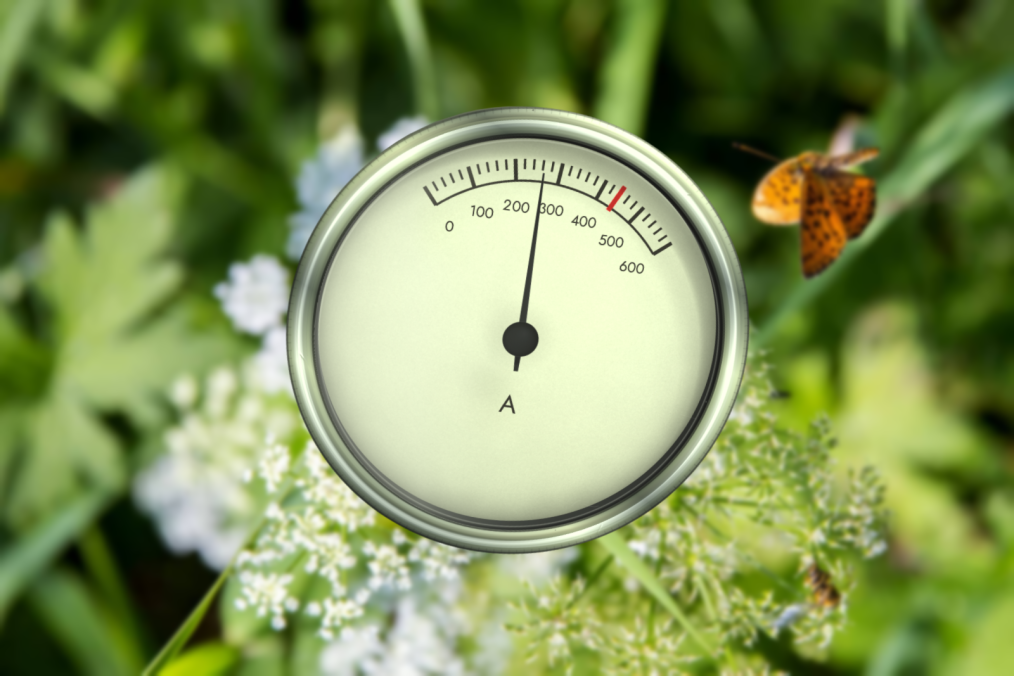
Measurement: 260 A
